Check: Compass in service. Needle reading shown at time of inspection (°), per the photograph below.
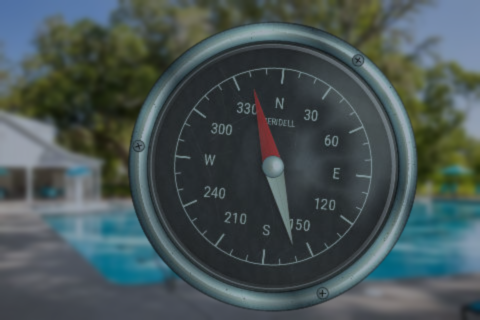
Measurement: 340 °
